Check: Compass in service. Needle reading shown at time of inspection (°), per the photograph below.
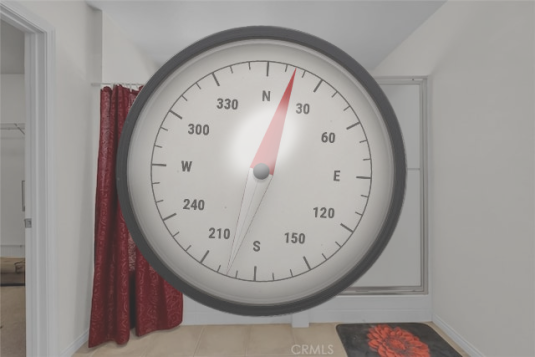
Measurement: 15 °
